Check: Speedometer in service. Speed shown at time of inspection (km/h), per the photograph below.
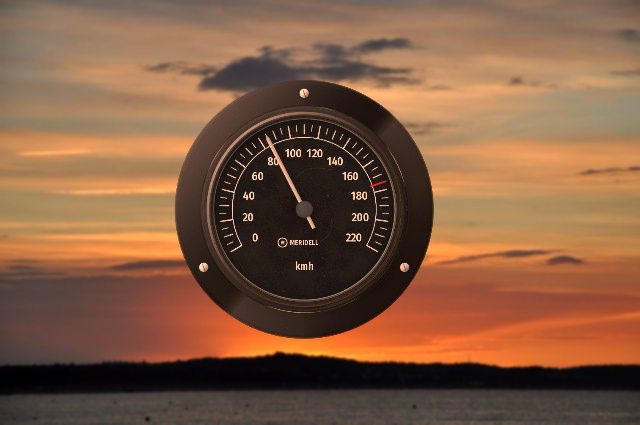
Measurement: 85 km/h
